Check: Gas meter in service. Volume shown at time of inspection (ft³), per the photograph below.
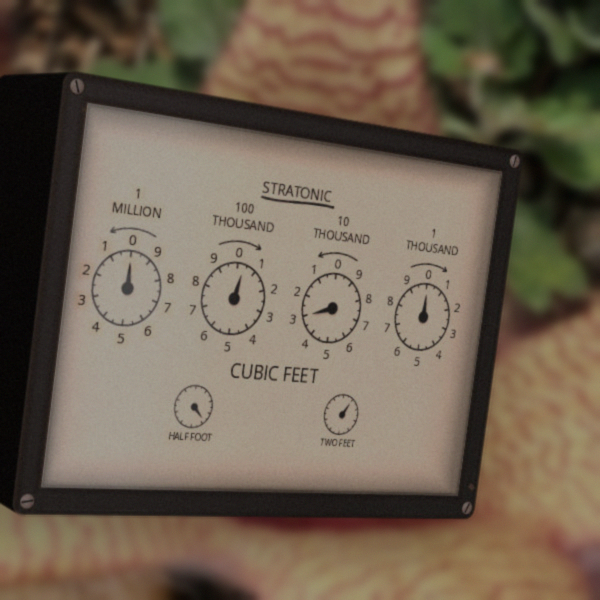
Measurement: 3000 ft³
